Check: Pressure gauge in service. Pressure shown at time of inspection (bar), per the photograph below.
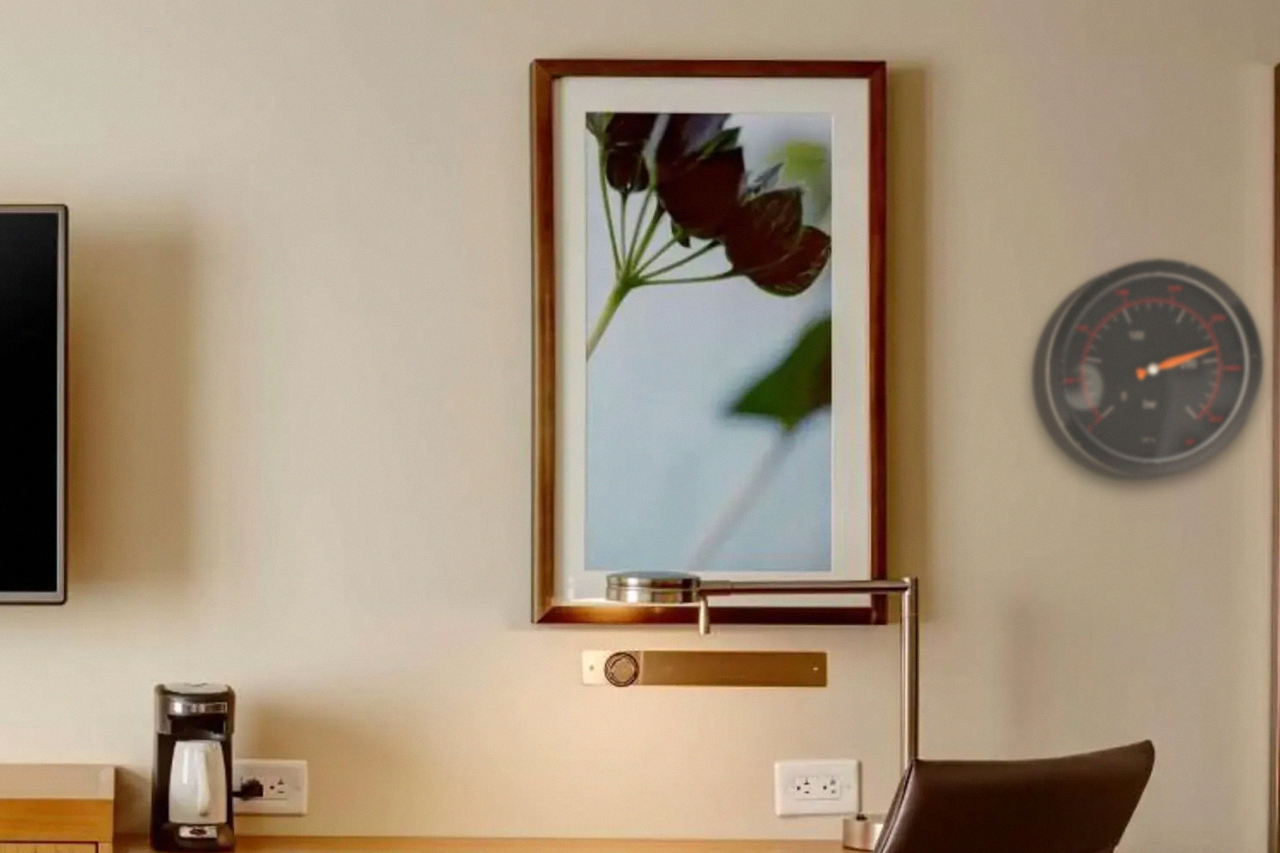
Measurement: 190 bar
